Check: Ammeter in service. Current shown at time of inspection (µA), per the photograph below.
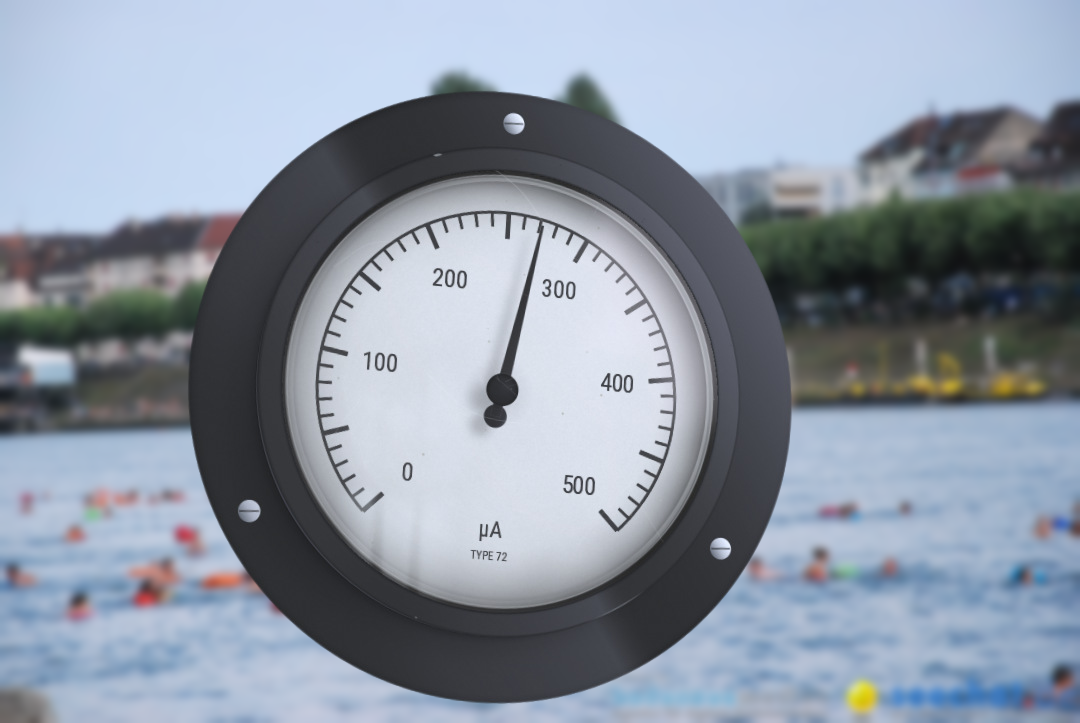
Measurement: 270 µA
